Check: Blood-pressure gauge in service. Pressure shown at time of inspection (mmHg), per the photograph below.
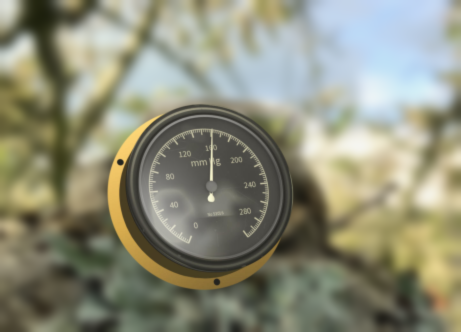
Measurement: 160 mmHg
